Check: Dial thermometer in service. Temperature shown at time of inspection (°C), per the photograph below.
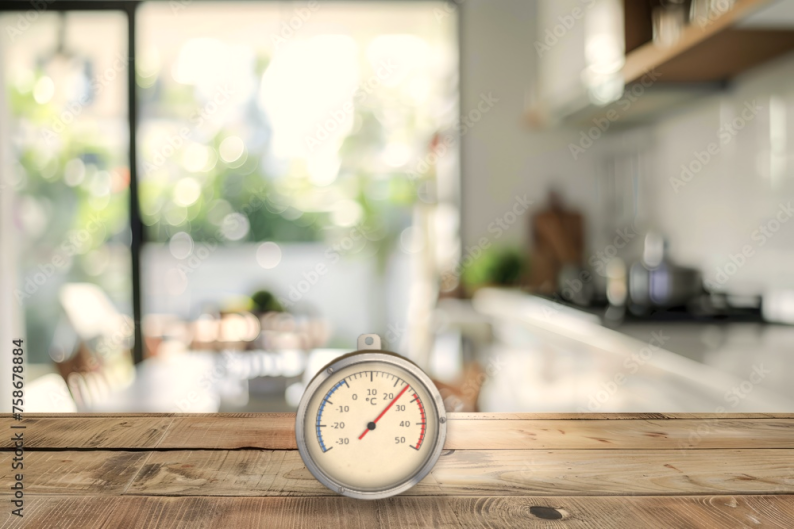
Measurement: 24 °C
